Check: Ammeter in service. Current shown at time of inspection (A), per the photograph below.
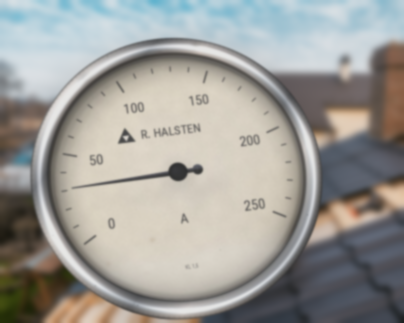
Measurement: 30 A
